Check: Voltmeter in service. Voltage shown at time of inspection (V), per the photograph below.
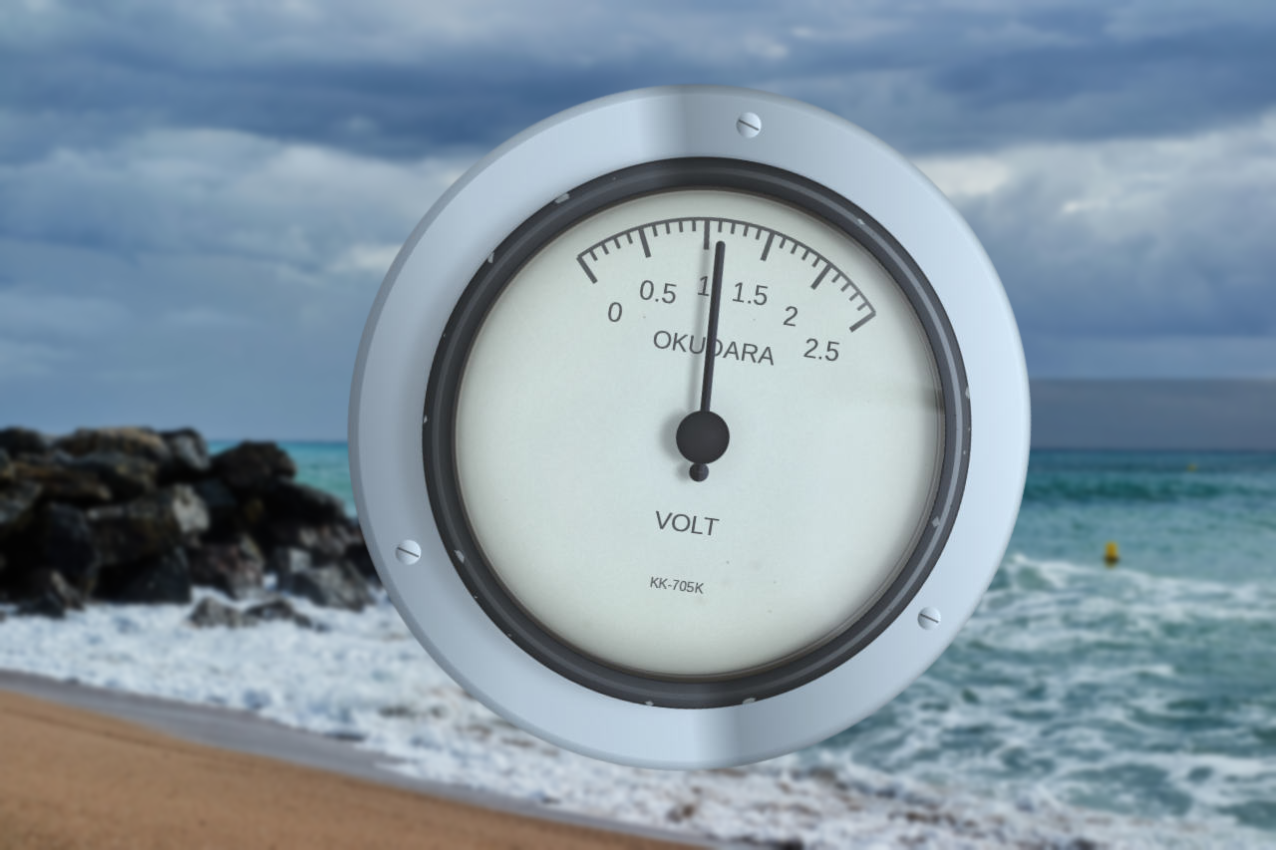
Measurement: 1.1 V
